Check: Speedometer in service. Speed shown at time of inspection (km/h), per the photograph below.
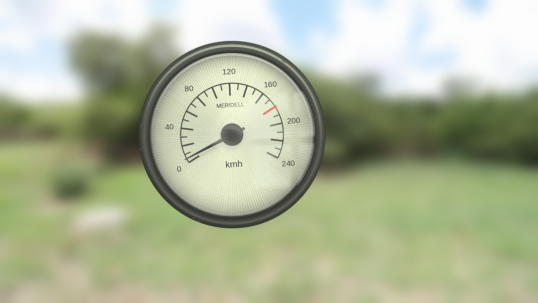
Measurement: 5 km/h
